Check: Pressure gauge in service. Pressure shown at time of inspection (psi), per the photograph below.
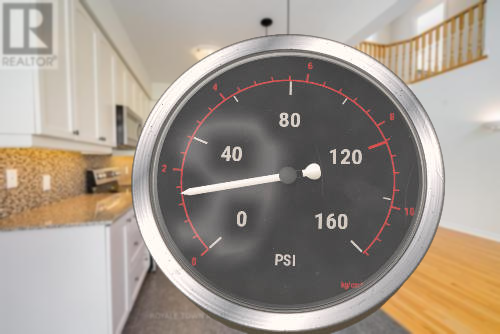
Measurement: 20 psi
